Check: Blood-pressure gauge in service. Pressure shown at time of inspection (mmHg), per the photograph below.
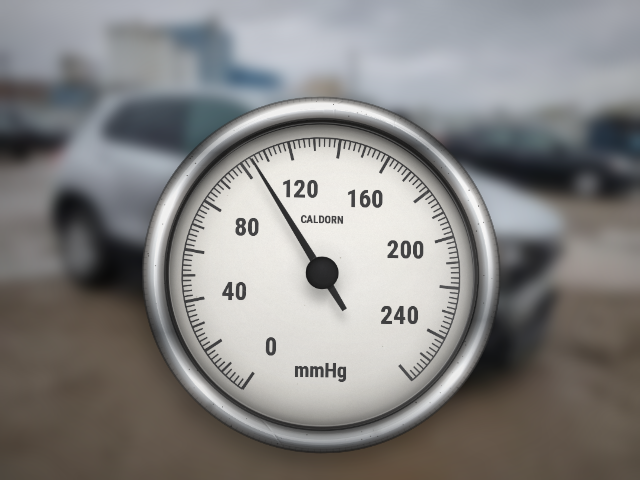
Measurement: 104 mmHg
